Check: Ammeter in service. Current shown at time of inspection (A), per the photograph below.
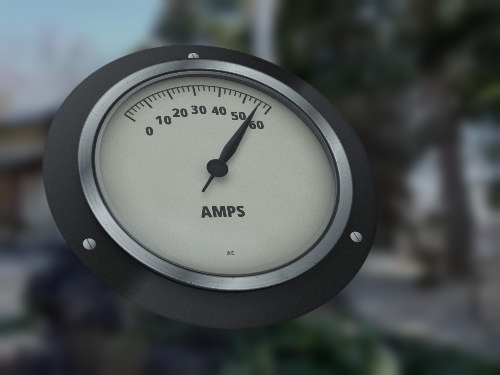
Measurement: 56 A
